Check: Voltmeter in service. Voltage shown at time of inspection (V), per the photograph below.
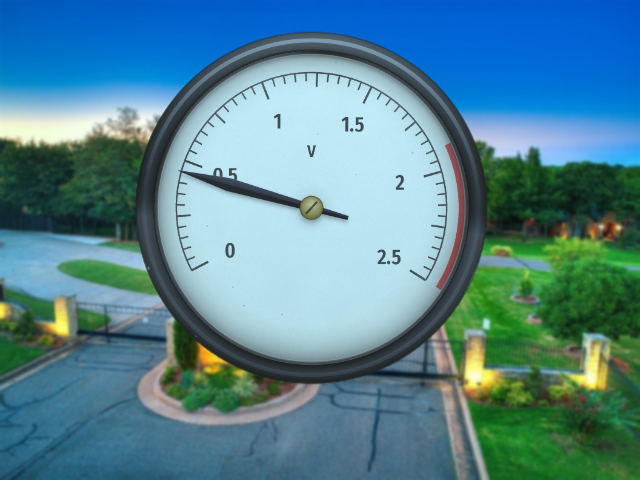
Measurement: 0.45 V
